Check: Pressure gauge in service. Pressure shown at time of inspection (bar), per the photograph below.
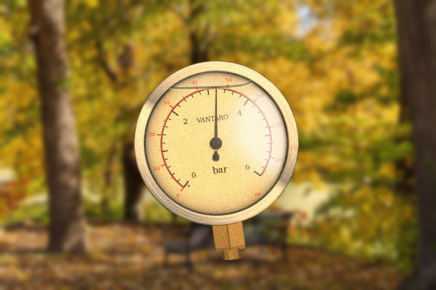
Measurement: 3.2 bar
